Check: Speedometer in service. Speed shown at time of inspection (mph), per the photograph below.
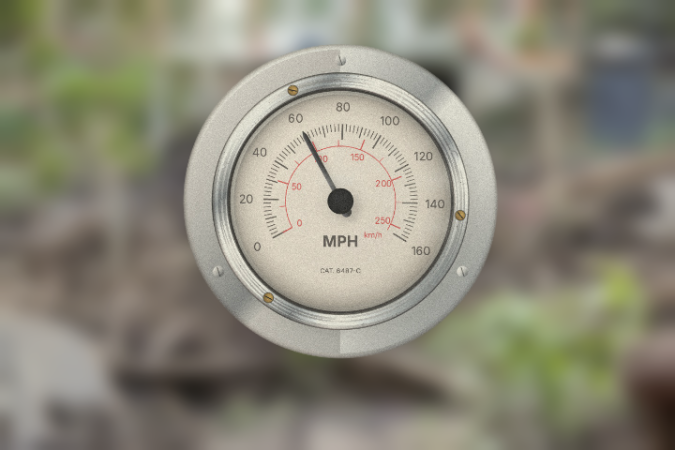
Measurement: 60 mph
